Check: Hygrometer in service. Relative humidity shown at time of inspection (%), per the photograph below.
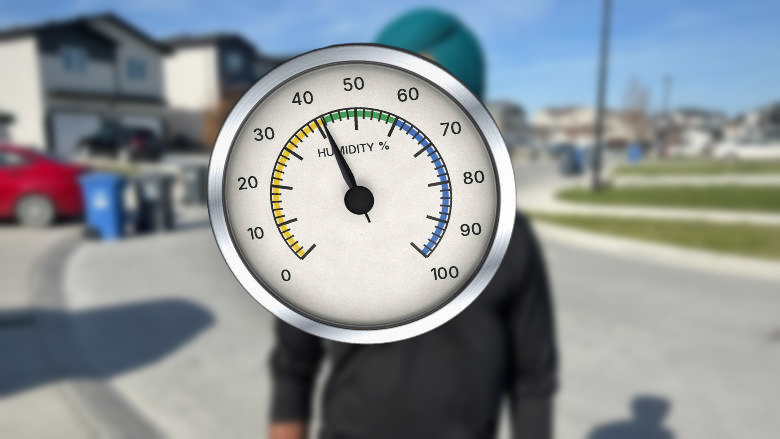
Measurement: 42 %
